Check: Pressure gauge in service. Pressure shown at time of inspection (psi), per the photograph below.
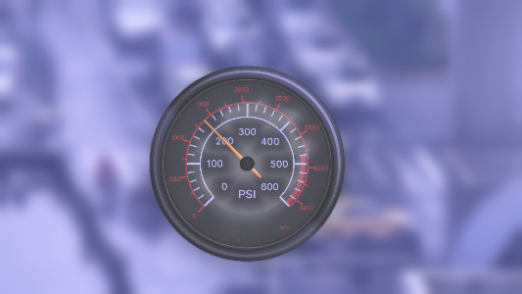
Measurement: 200 psi
